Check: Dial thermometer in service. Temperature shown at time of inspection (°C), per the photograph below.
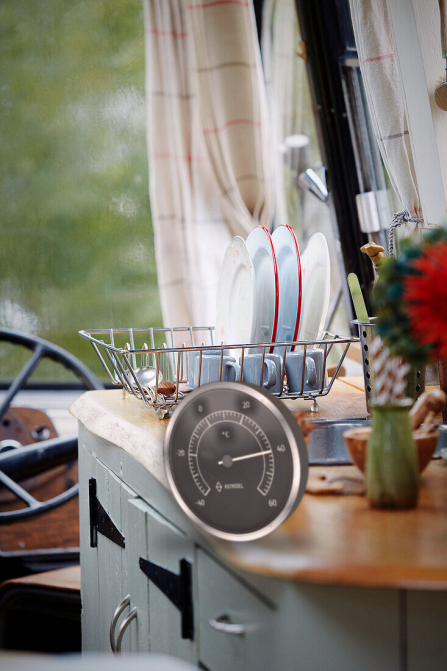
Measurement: 40 °C
